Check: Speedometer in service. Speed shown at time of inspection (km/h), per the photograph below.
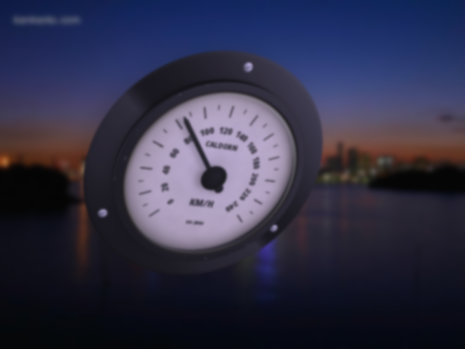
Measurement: 85 km/h
